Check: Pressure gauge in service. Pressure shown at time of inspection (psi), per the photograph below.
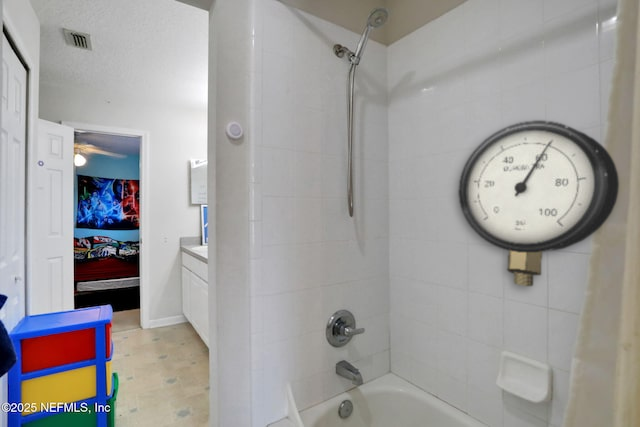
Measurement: 60 psi
